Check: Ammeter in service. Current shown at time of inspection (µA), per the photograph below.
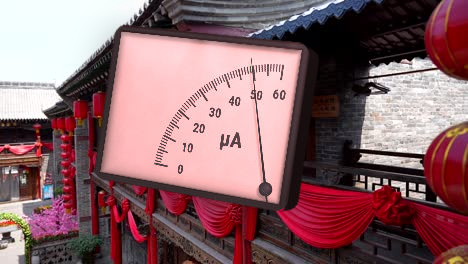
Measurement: 50 µA
